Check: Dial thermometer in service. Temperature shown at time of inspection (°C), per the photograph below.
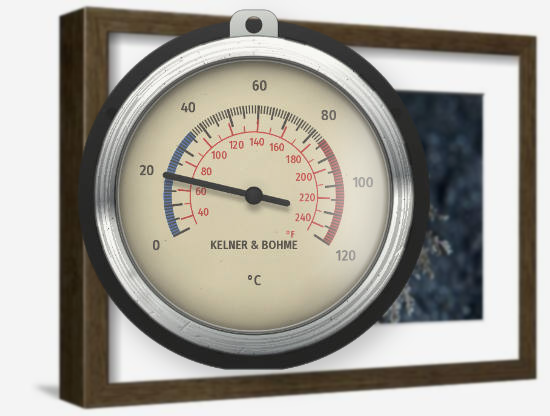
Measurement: 20 °C
